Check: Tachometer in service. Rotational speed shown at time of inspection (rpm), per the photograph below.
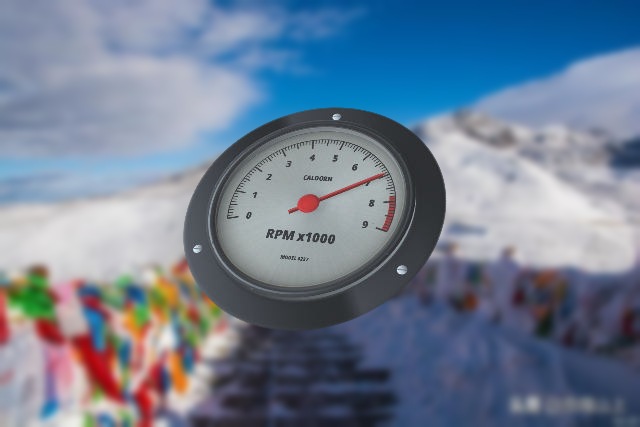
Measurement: 7000 rpm
